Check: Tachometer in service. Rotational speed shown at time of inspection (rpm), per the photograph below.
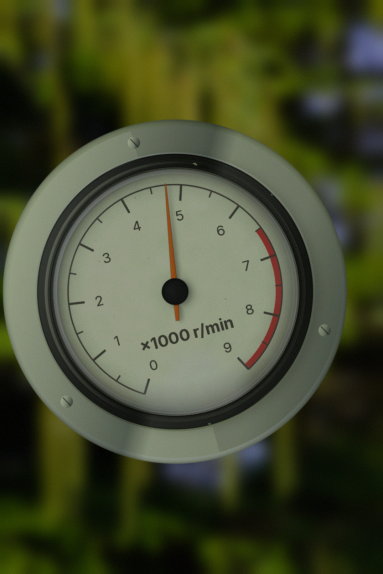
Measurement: 4750 rpm
